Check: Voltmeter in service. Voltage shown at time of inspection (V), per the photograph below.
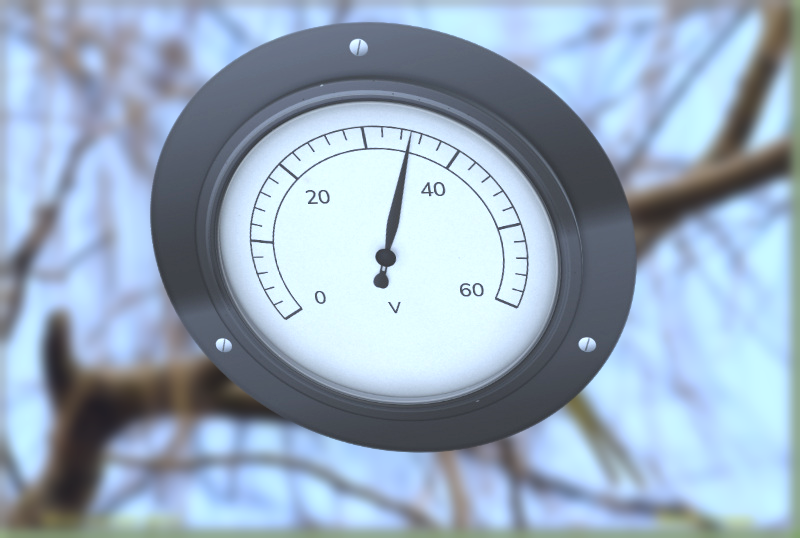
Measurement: 35 V
